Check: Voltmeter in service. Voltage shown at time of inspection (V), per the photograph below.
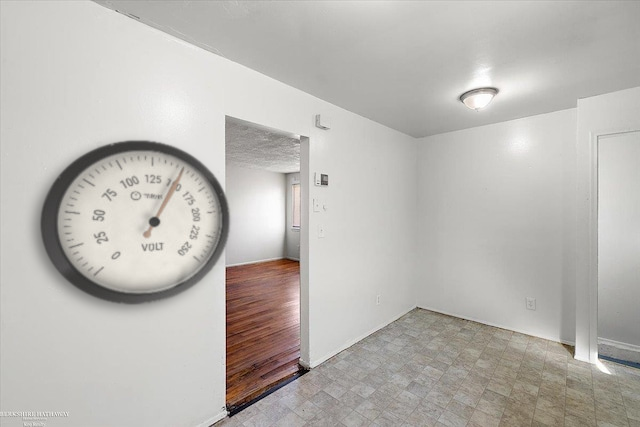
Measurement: 150 V
